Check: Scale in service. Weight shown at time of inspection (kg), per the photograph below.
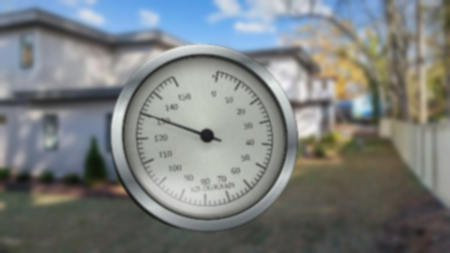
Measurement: 130 kg
